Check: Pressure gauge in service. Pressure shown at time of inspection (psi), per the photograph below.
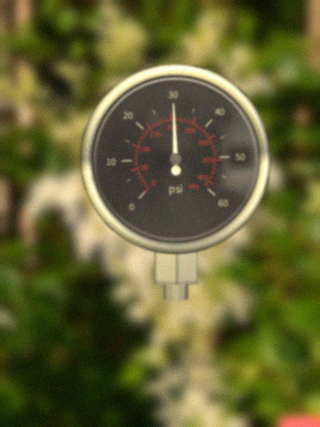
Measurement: 30 psi
